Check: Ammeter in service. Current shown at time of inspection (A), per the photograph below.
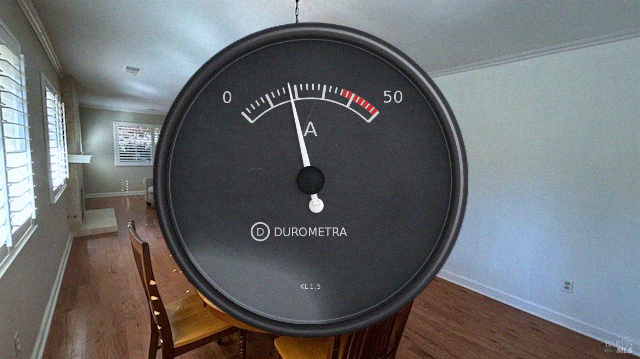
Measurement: 18 A
